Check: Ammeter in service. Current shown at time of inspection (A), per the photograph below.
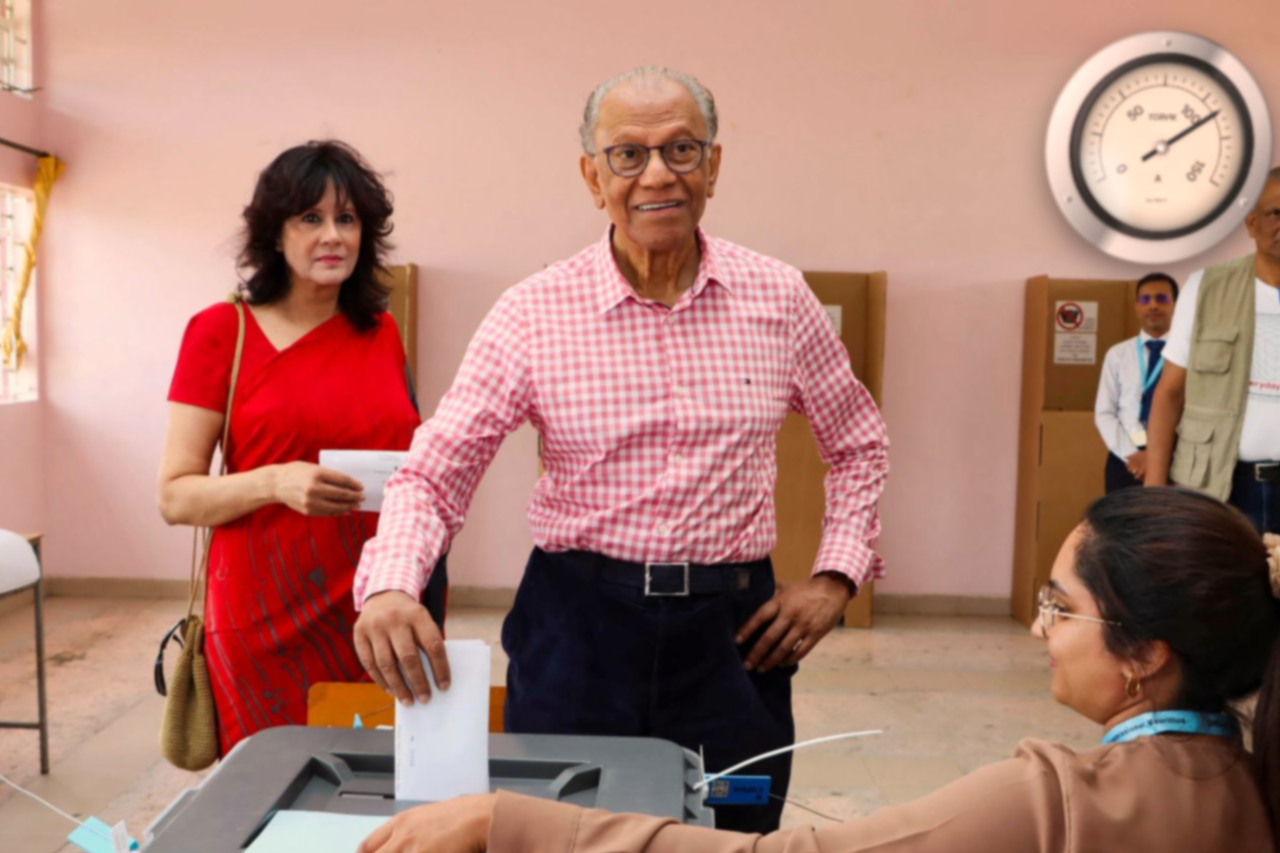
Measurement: 110 A
